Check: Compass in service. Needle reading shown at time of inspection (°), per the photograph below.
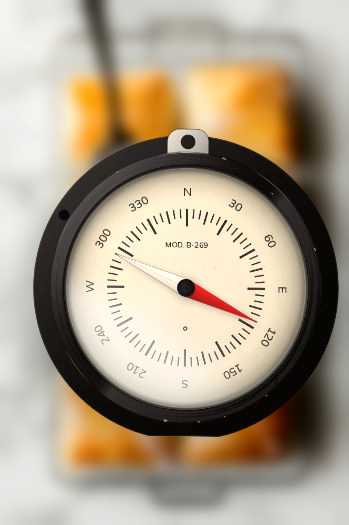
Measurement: 115 °
